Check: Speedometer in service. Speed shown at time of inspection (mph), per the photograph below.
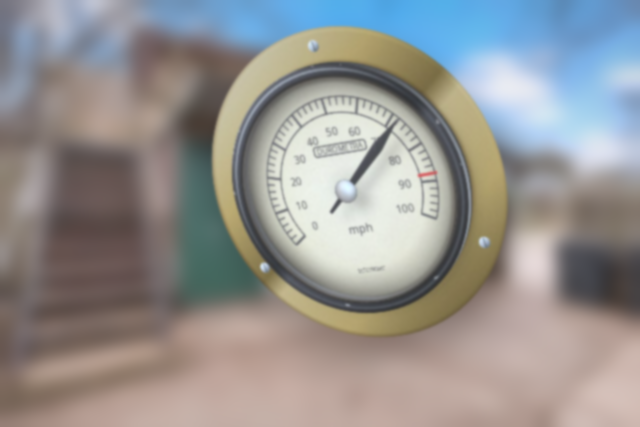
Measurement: 72 mph
